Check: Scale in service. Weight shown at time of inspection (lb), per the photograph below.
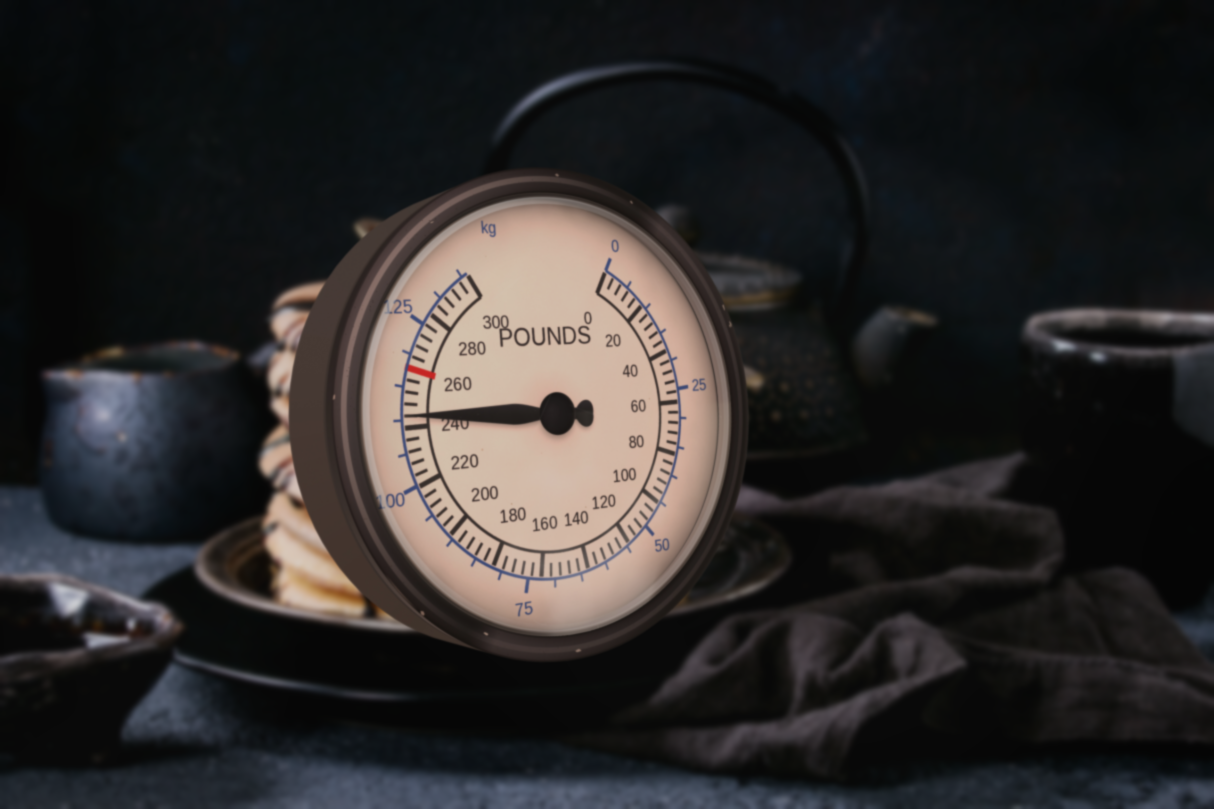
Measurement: 244 lb
